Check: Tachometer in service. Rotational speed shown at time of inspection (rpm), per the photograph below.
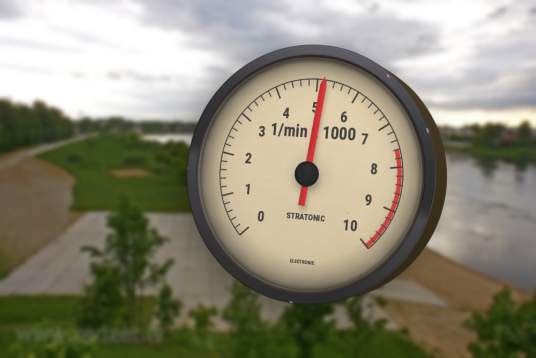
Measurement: 5200 rpm
